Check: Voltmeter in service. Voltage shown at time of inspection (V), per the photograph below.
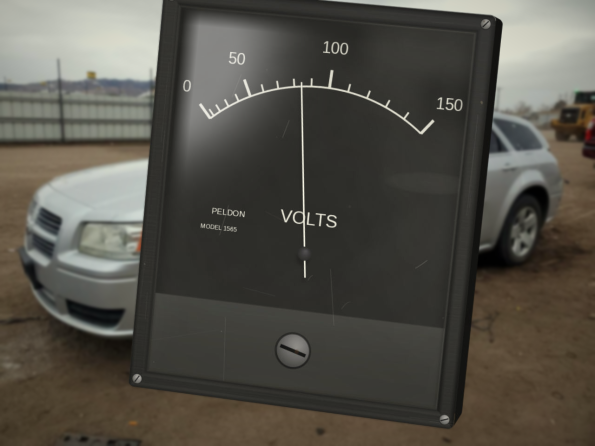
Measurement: 85 V
